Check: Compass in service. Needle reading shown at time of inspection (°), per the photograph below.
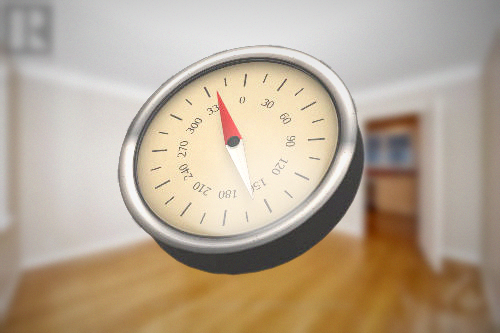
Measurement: 337.5 °
